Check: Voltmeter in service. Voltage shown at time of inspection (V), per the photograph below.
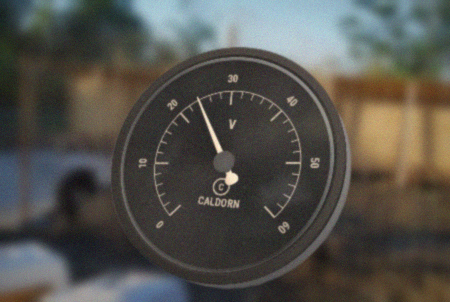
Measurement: 24 V
